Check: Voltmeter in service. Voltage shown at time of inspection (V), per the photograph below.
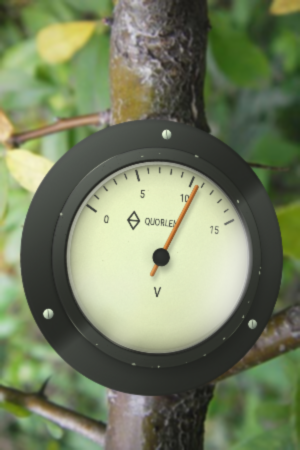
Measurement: 10.5 V
